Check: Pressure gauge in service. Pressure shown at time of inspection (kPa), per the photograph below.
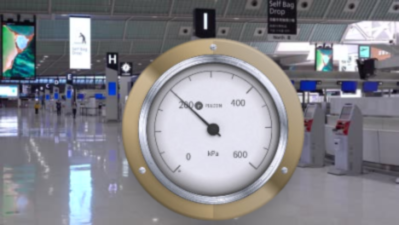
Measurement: 200 kPa
